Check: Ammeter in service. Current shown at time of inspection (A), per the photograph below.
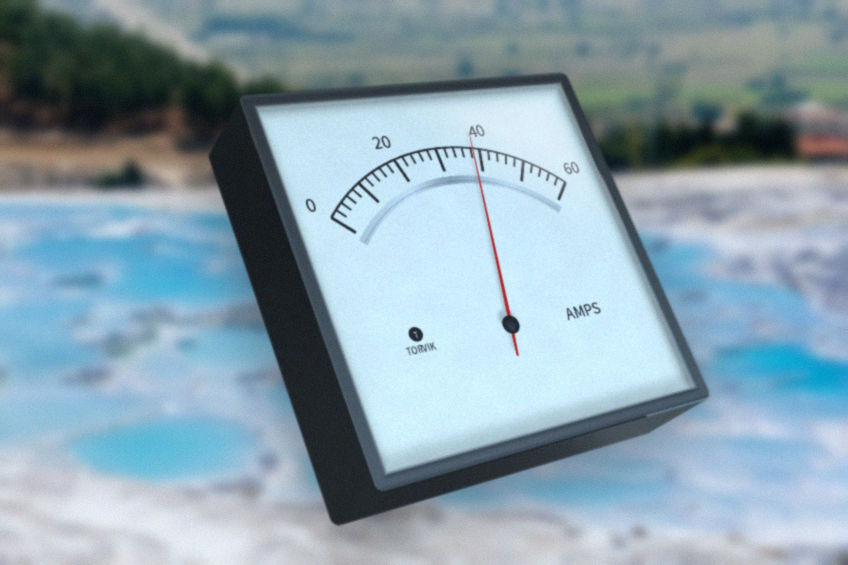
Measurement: 38 A
